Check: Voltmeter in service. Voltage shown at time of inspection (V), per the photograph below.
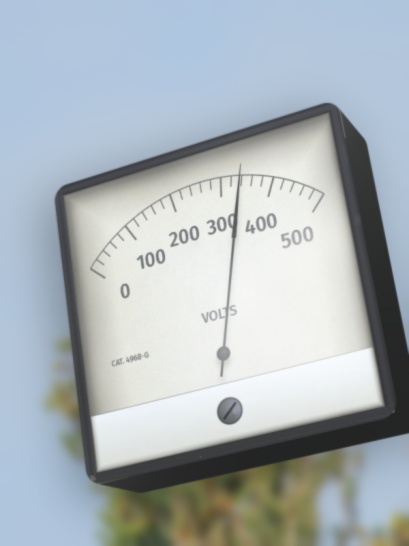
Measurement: 340 V
